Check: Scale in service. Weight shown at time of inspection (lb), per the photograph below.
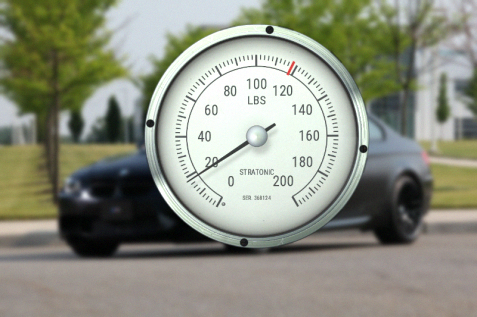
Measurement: 18 lb
